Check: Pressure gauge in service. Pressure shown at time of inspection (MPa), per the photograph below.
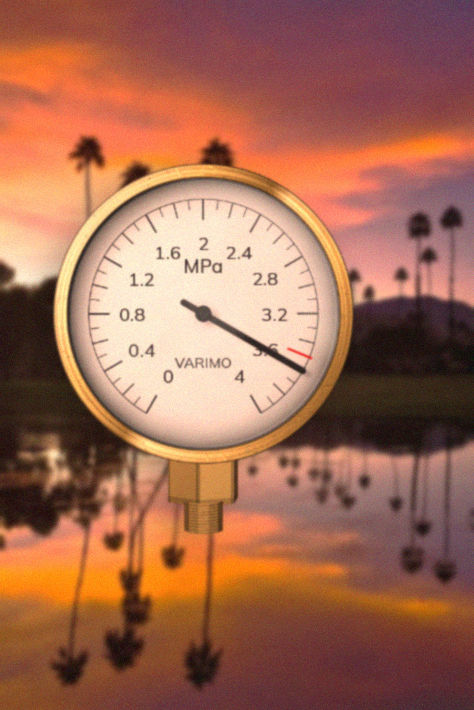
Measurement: 3.6 MPa
